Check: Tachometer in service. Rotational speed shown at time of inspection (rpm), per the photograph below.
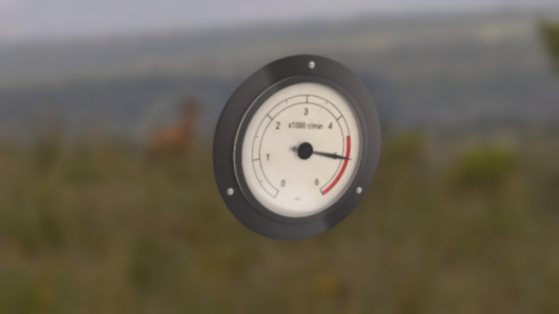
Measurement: 5000 rpm
